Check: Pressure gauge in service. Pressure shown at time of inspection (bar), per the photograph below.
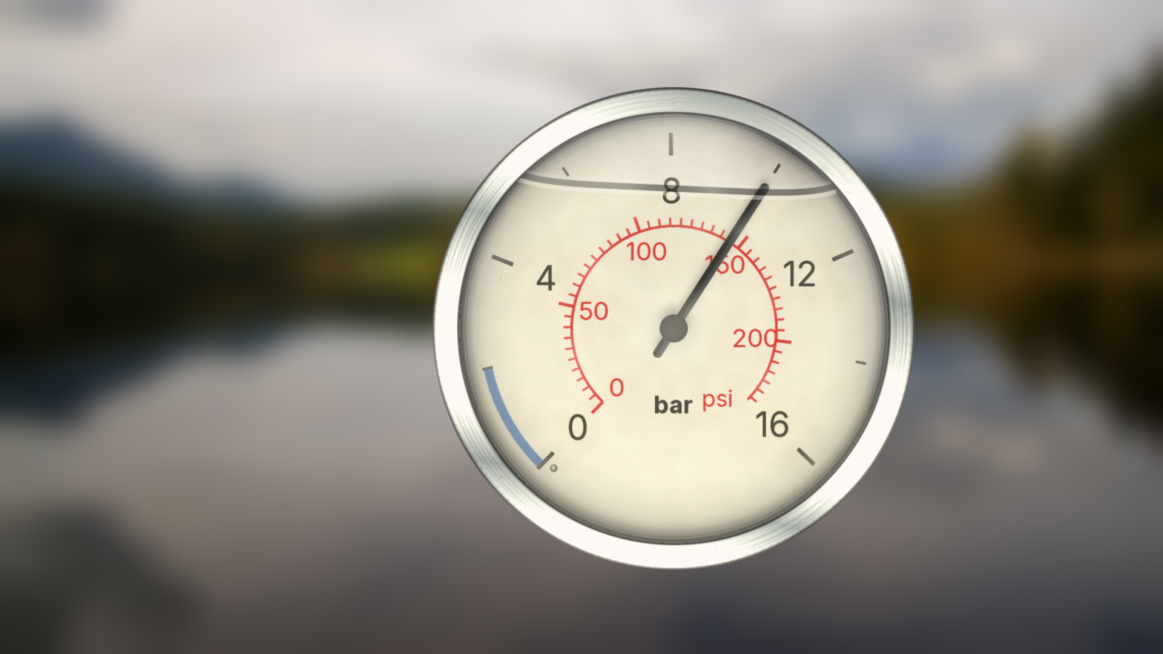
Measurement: 10 bar
